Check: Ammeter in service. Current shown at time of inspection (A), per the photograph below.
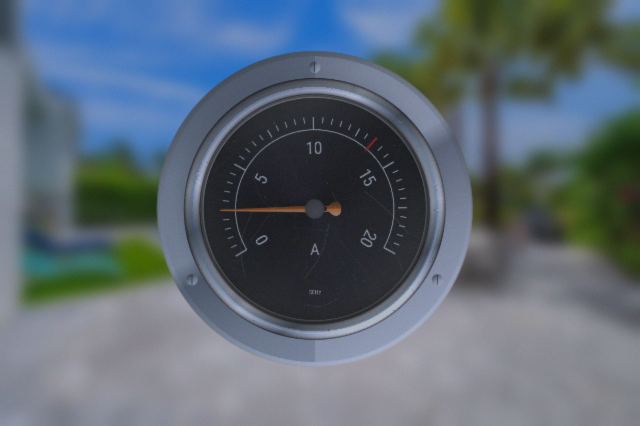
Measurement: 2.5 A
